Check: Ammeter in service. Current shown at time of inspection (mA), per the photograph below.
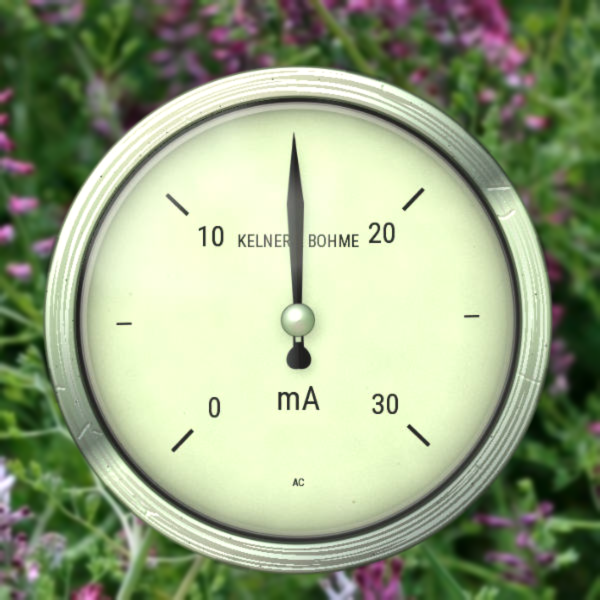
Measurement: 15 mA
